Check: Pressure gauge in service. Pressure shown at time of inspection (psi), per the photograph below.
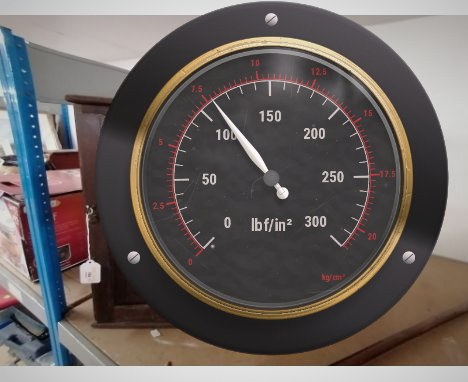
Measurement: 110 psi
